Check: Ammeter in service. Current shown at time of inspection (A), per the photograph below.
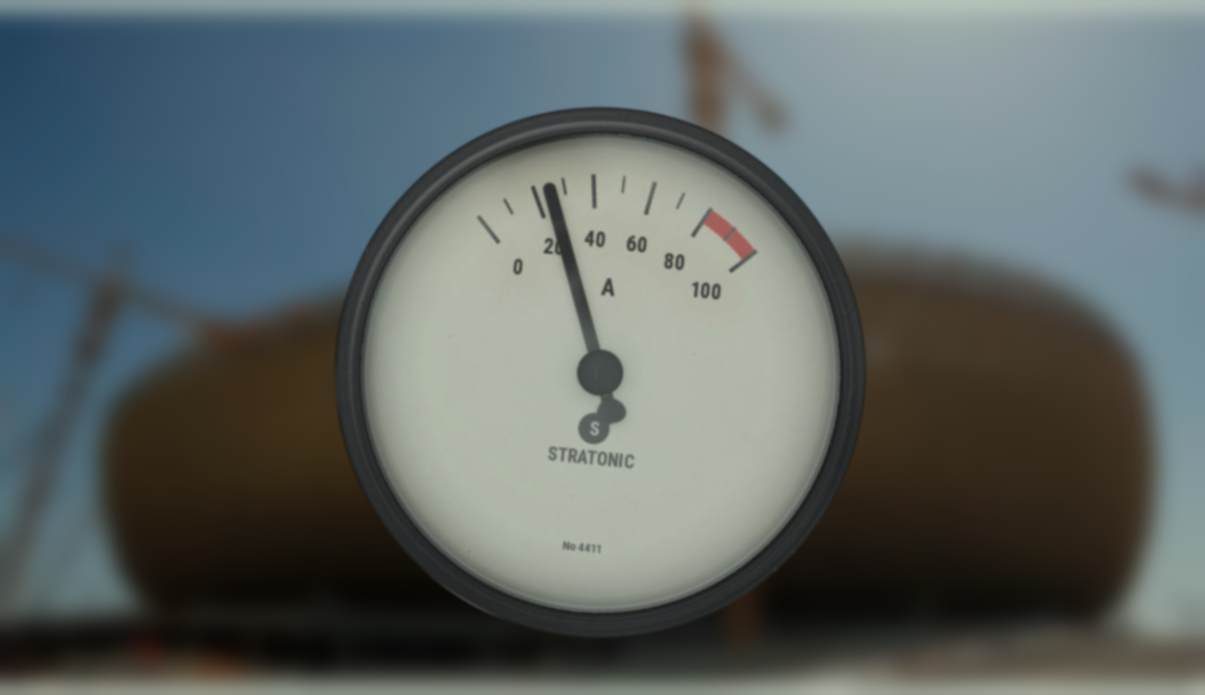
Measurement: 25 A
